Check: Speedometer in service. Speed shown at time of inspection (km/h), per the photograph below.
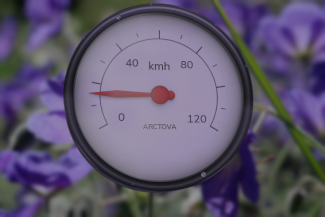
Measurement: 15 km/h
